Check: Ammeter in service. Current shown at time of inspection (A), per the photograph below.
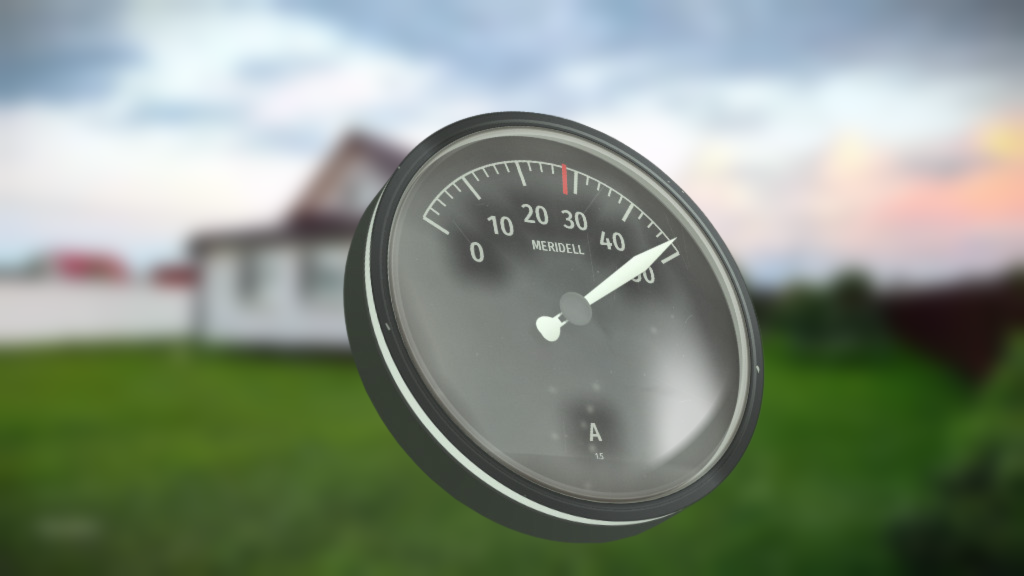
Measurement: 48 A
